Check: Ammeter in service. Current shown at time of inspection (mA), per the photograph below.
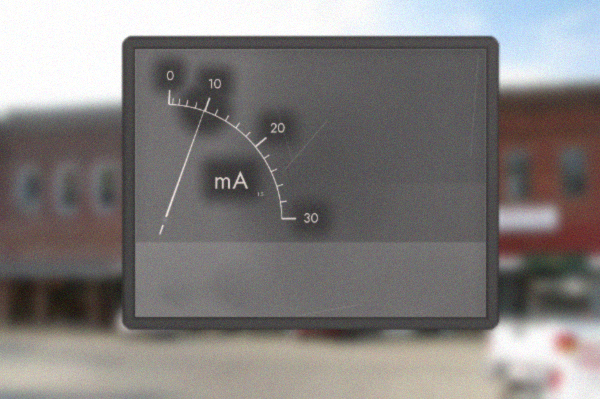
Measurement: 10 mA
